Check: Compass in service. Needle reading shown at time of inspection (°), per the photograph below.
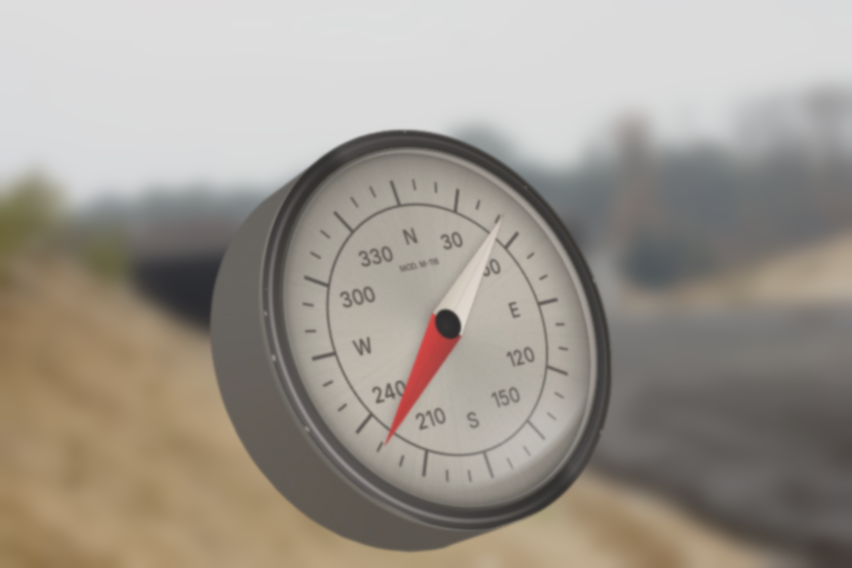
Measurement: 230 °
